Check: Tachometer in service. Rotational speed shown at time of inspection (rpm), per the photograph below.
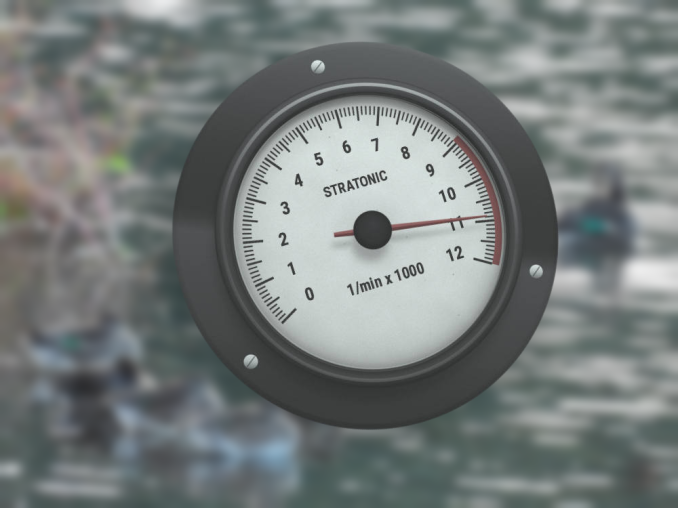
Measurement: 10900 rpm
